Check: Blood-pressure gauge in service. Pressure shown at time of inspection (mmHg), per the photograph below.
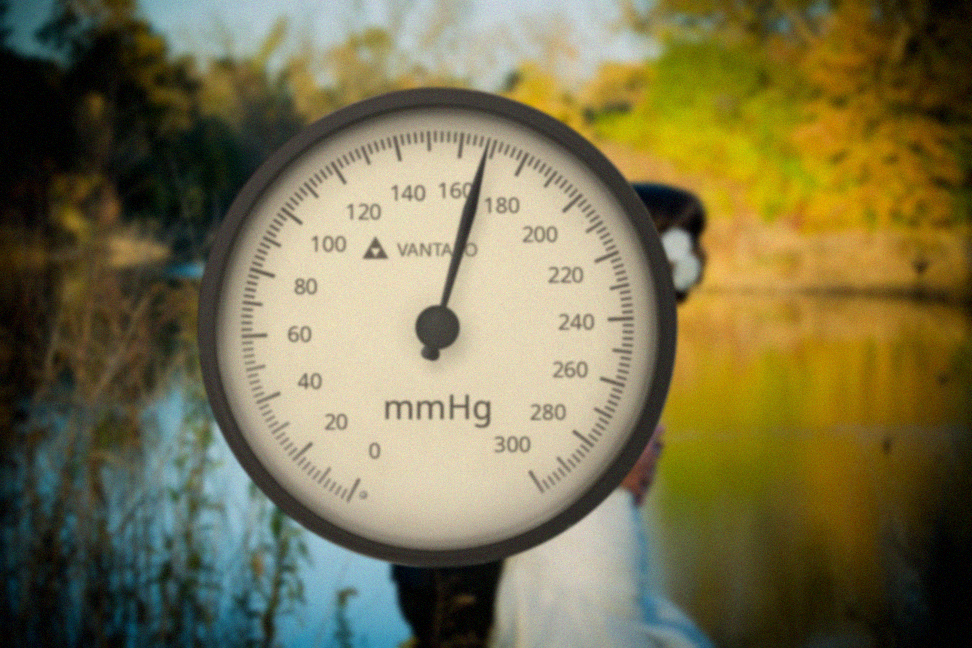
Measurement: 168 mmHg
